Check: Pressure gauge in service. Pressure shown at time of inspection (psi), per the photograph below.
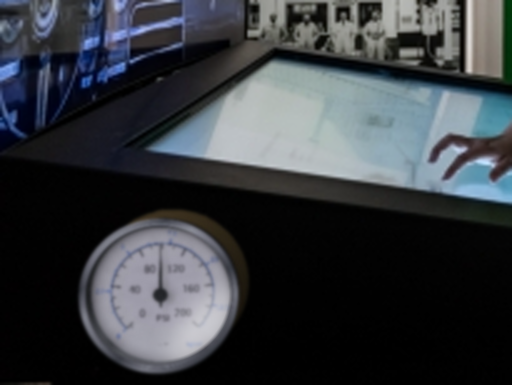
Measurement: 100 psi
